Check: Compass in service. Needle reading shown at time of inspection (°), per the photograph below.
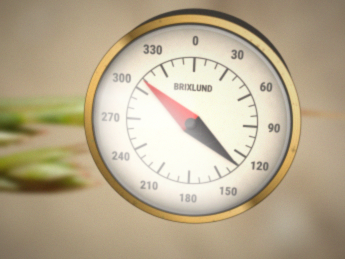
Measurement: 310 °
